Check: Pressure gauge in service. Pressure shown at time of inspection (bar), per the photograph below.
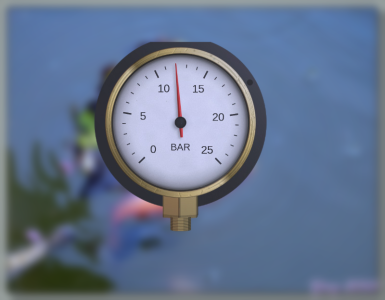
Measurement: 12 bar
